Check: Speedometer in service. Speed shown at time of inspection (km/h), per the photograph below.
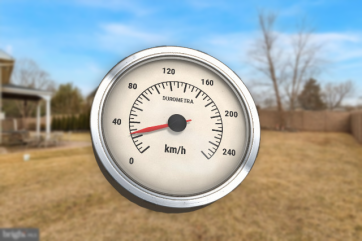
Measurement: 25 km/h
